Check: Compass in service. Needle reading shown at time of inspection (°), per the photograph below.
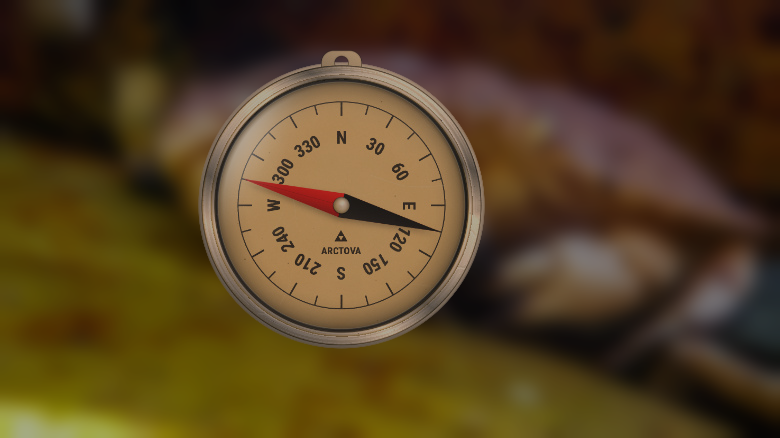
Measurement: 285 °
